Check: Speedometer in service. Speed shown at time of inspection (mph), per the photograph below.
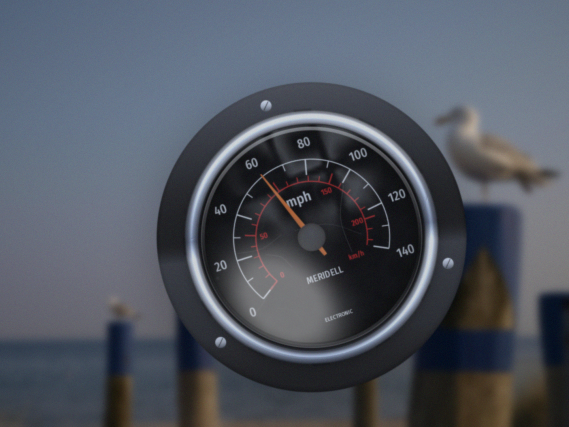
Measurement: 60 mph
